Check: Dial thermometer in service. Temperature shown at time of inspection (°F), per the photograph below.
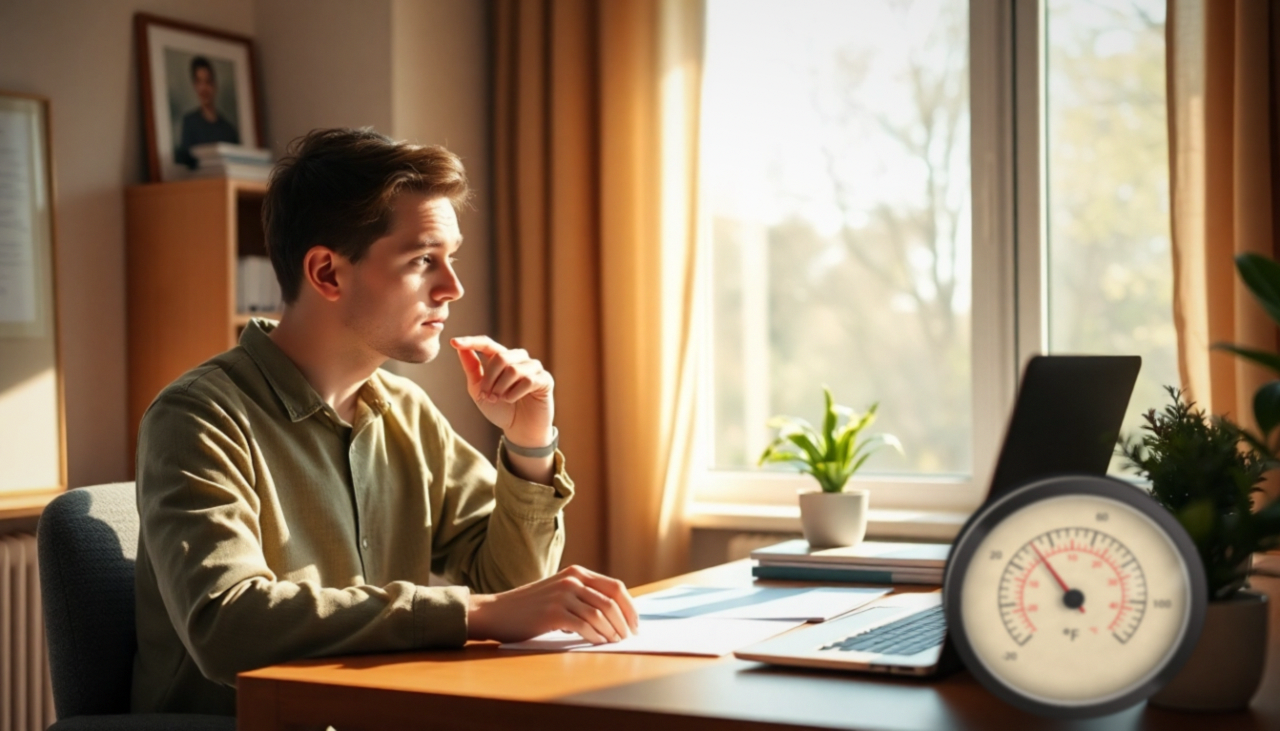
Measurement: 32 °F
